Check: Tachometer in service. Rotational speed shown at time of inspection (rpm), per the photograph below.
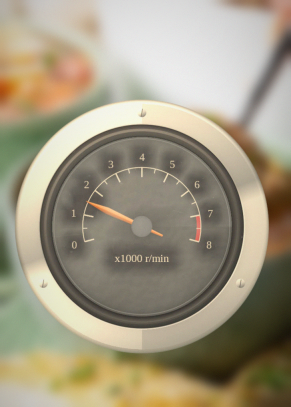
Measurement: 1500 rpm
